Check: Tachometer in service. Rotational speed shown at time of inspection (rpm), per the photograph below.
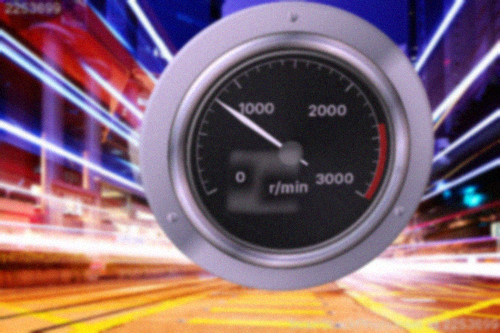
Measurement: 800 rpm
